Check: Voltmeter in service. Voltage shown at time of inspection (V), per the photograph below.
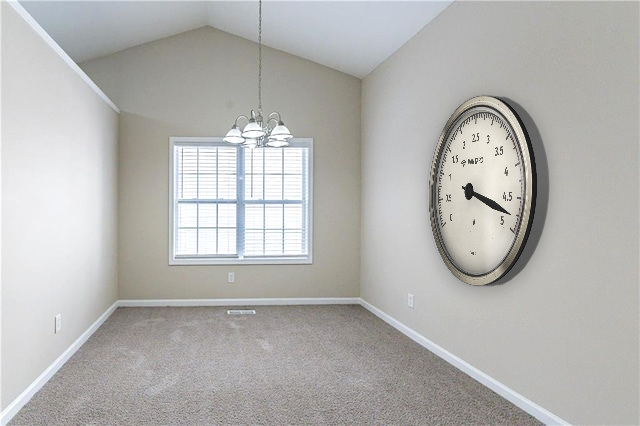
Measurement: 4.75 V
